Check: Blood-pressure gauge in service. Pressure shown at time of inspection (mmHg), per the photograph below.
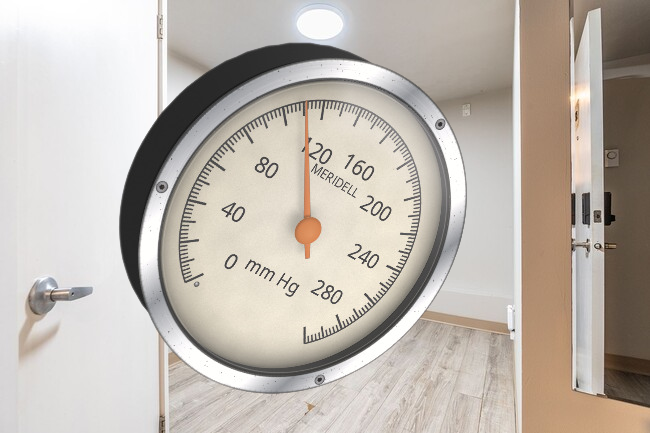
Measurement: 110 mmHg
